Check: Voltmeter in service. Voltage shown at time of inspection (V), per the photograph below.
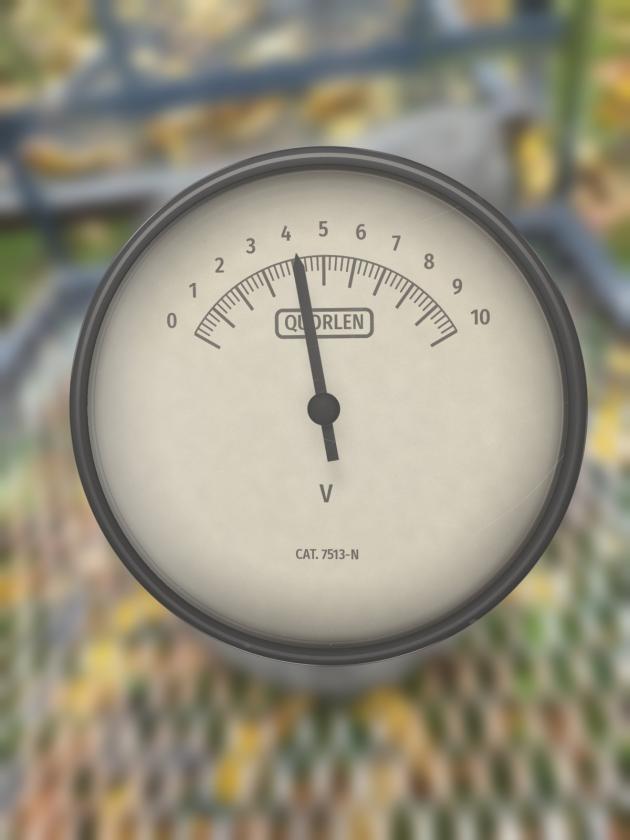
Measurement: 4.2 V
